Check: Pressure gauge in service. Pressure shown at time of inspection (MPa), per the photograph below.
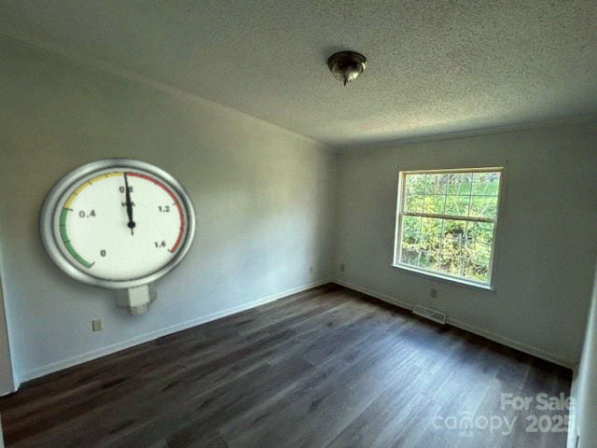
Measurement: 0.8 MPa
